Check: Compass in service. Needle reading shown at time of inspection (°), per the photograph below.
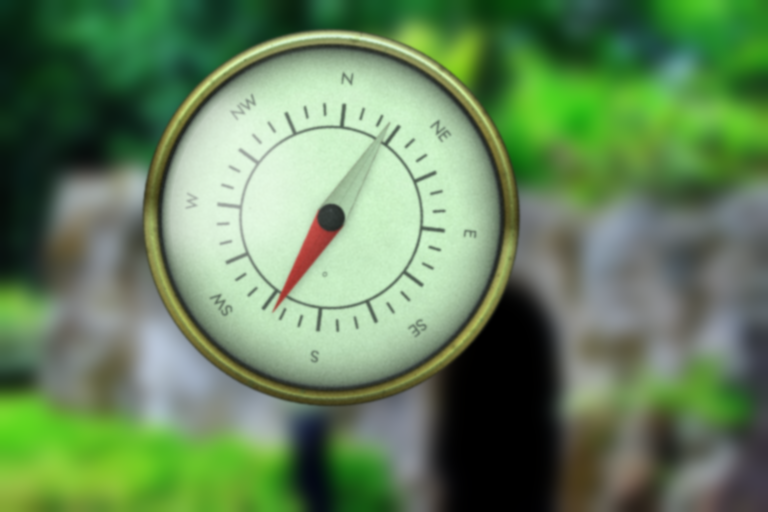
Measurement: 205 °
